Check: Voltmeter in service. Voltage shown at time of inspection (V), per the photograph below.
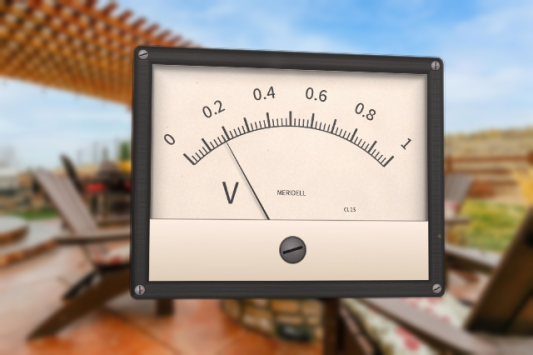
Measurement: 0.18 V
